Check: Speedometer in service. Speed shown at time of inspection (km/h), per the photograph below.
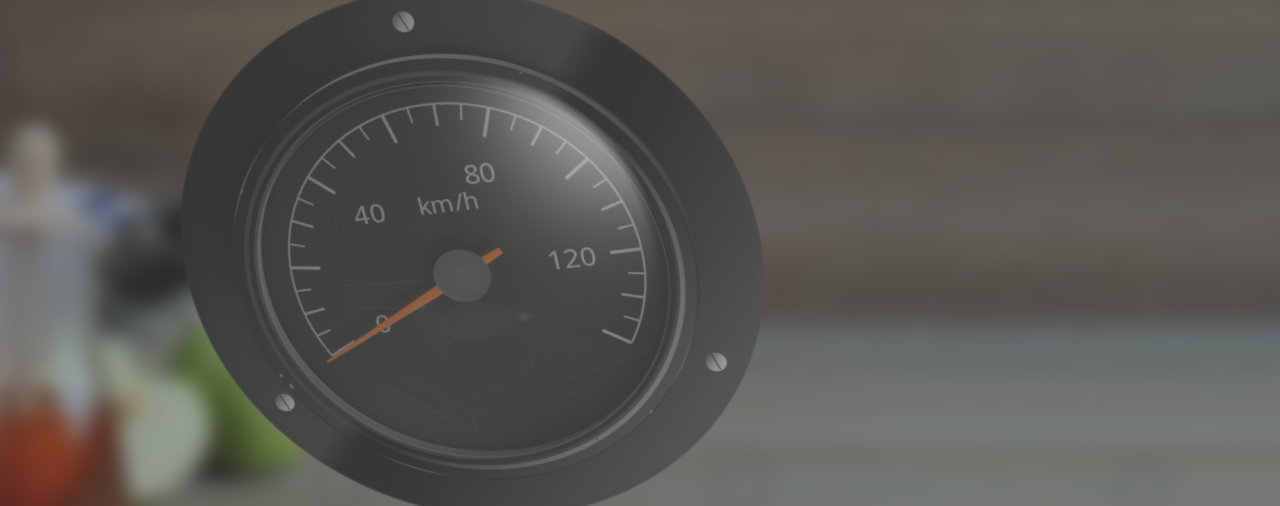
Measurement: 0 km/h
